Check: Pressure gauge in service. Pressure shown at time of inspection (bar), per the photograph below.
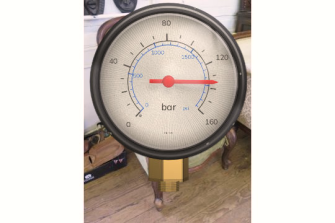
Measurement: 135 bar
